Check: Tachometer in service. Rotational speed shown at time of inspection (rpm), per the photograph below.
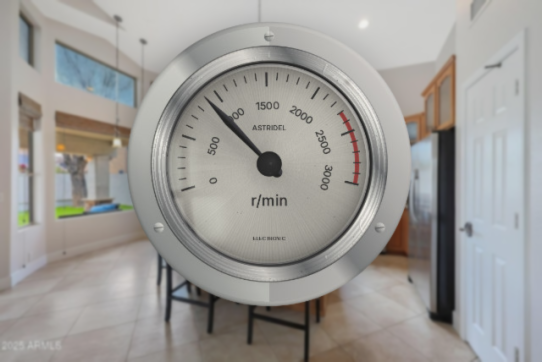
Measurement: 900 rpm
